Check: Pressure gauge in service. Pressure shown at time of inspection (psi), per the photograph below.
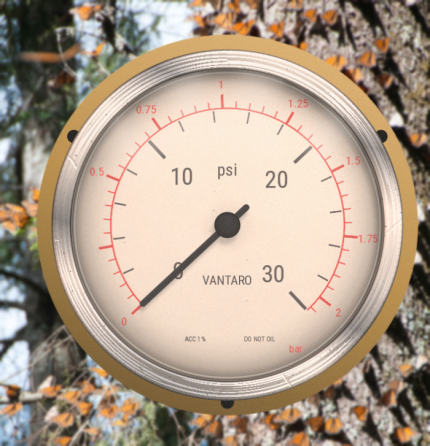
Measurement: 0 psi
